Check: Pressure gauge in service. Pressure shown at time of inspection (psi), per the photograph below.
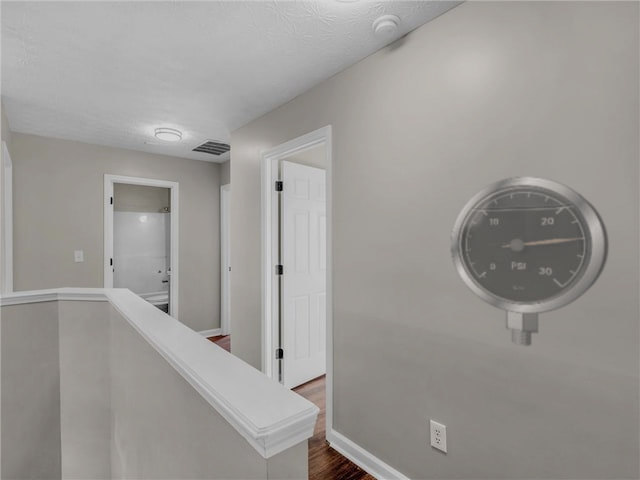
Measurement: 24 psi
